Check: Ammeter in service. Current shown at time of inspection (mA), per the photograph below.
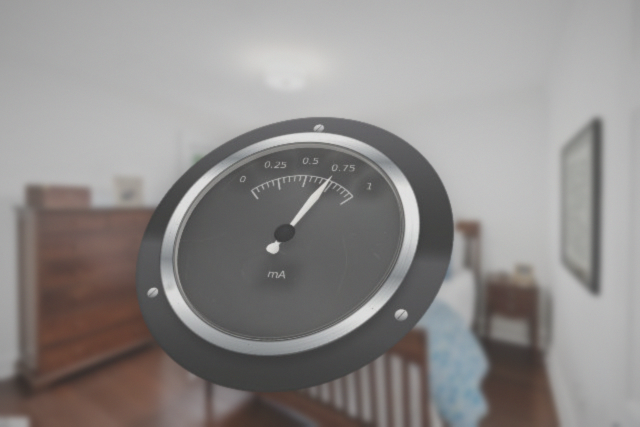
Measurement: 0.75 mA
